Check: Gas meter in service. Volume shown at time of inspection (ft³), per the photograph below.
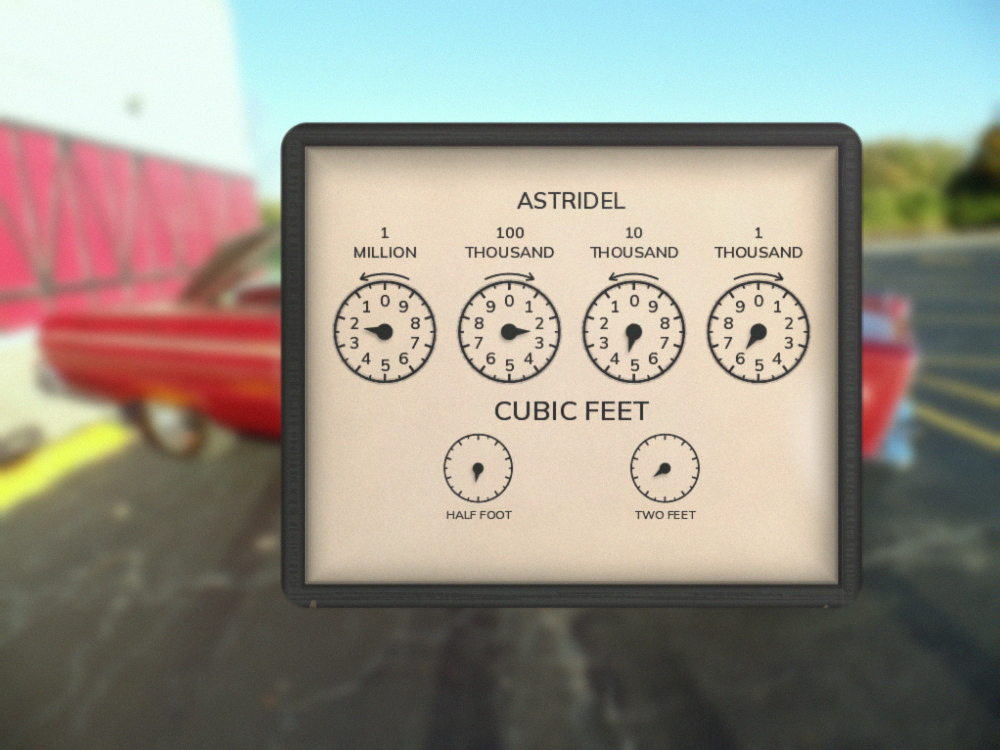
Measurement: 224600 ft³
